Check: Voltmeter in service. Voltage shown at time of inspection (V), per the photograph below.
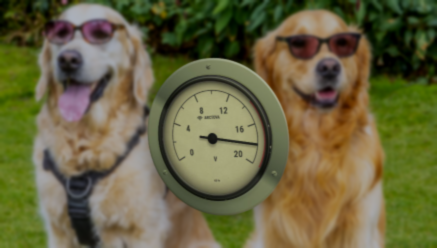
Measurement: 18 V
